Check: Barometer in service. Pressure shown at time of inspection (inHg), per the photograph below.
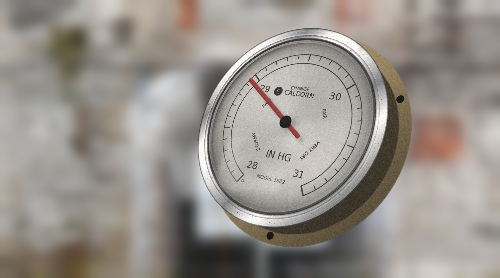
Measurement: 28.95 inHg
